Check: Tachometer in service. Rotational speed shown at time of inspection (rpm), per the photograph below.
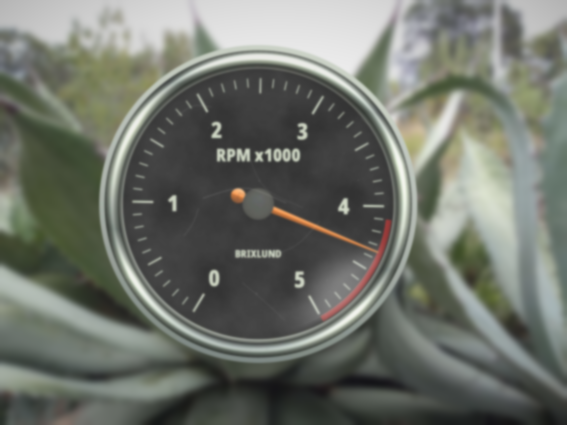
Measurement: 4350 rpm
